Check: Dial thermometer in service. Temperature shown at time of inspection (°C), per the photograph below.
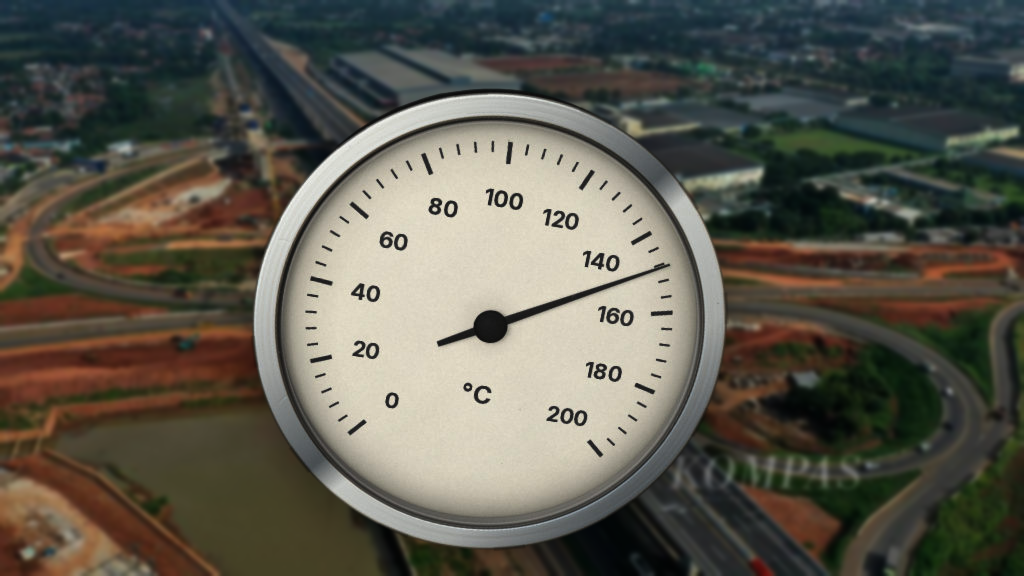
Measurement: 148 °C
